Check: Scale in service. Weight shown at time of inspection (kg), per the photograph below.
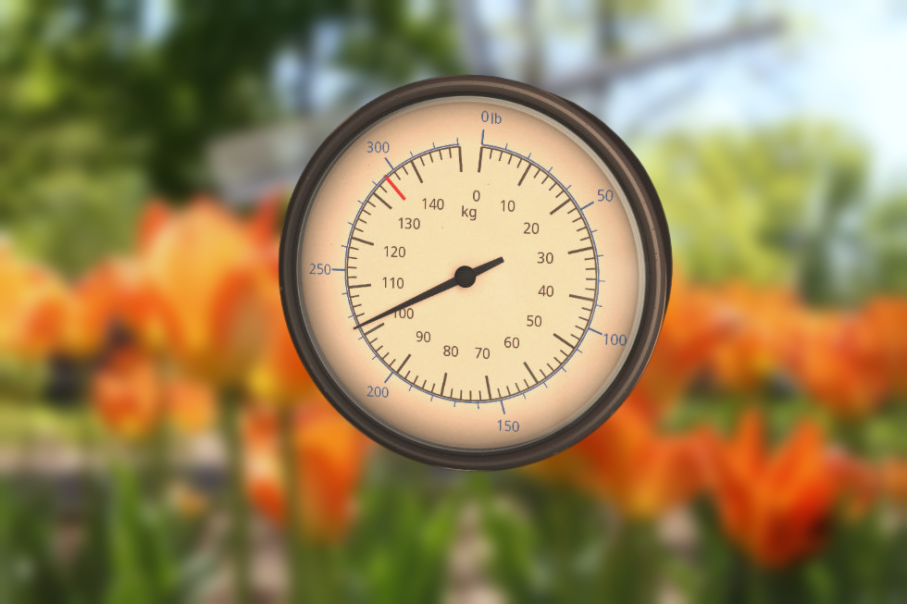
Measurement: 102 kg
